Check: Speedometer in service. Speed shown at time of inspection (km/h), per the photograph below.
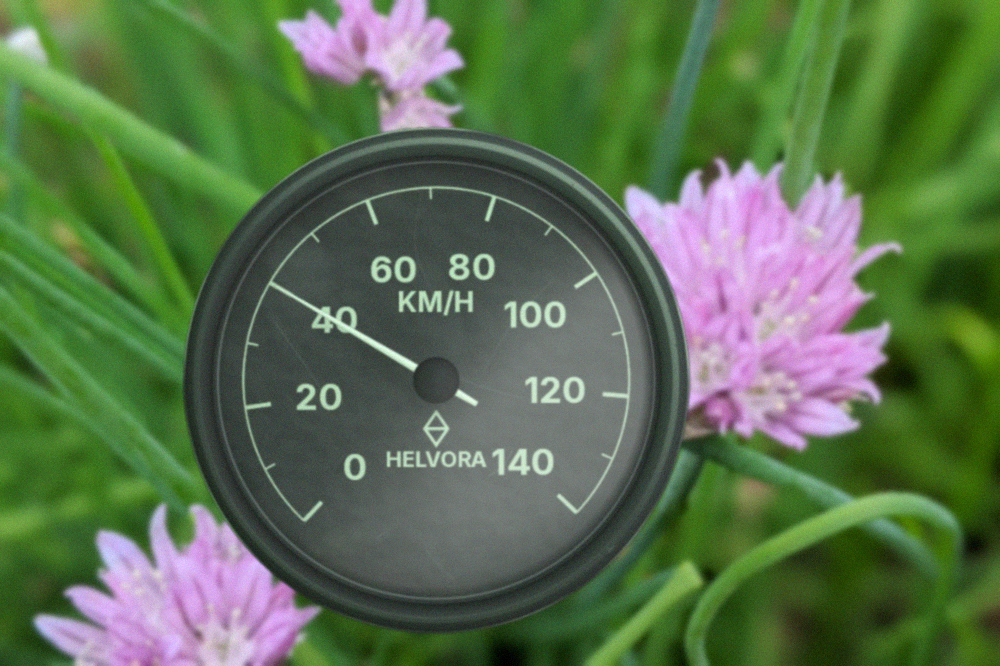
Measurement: 40 km/h
